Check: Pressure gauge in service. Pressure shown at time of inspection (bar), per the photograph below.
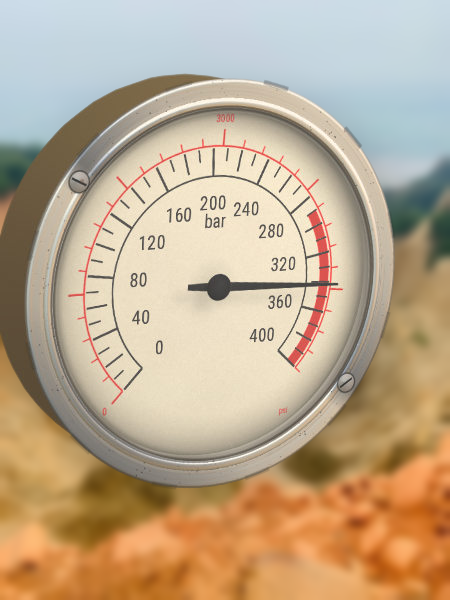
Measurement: 340 bar
